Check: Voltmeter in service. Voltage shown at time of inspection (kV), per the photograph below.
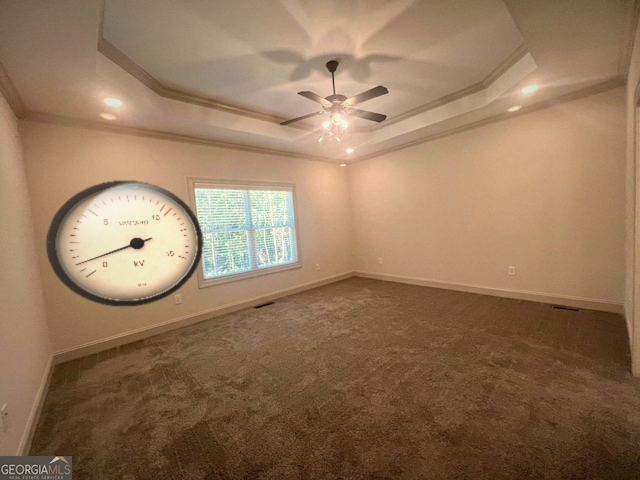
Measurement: 1 kV
